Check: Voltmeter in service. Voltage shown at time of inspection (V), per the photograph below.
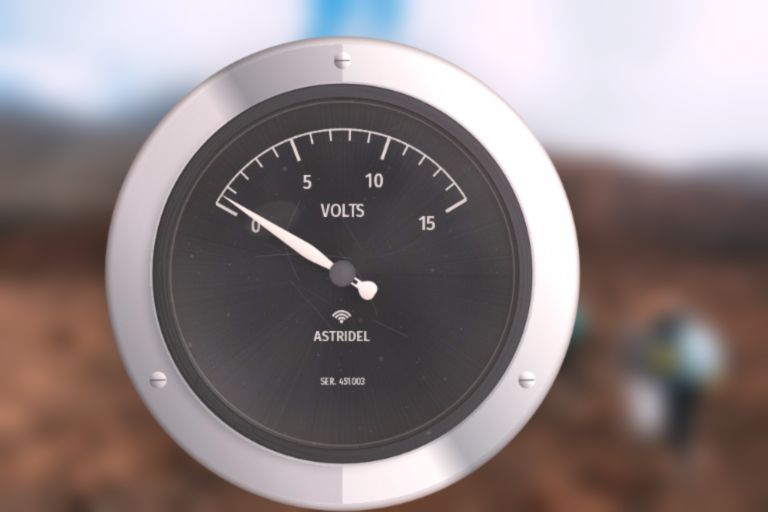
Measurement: 0.5 V
